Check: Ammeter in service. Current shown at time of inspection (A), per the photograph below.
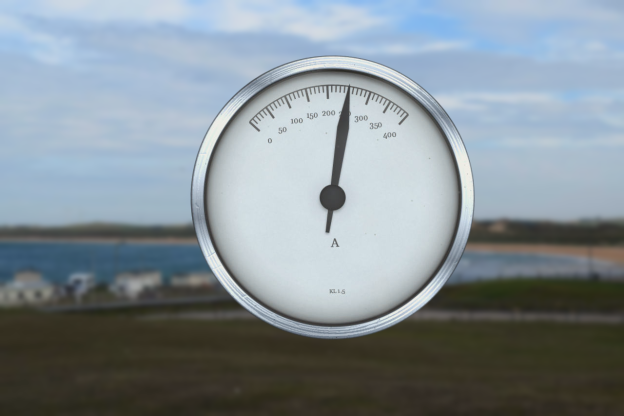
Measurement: 250 A
